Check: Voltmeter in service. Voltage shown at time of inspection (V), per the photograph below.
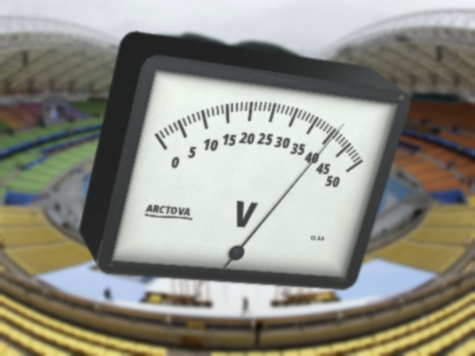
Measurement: 40 V
